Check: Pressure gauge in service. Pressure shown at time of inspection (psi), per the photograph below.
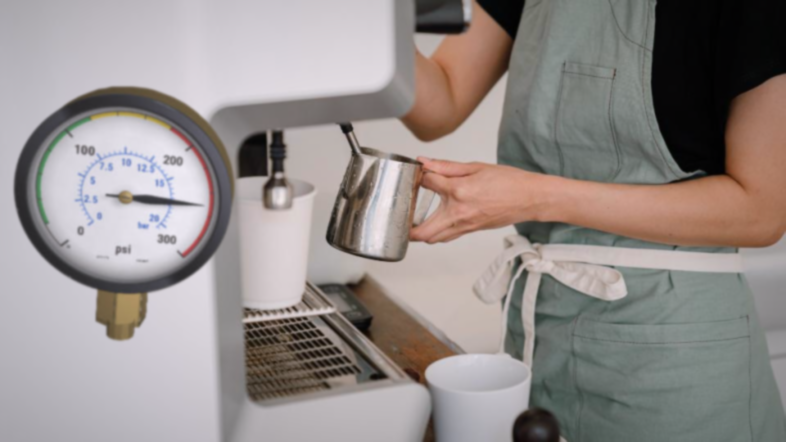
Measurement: 250 psi
